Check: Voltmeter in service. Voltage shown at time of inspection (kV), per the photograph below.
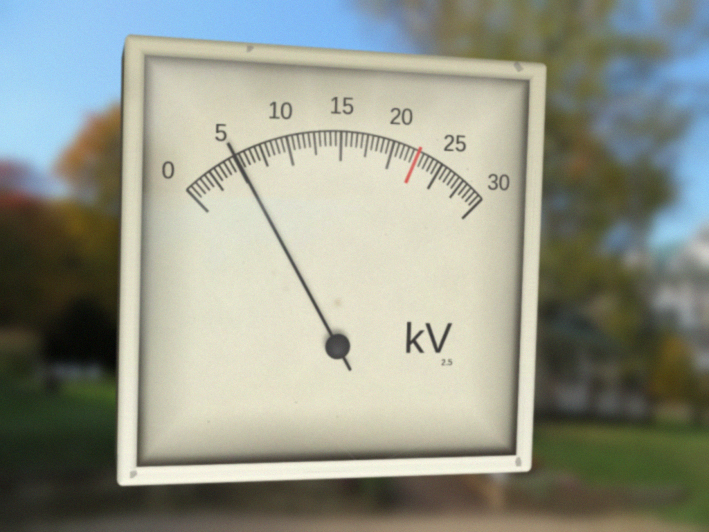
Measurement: 5 kV
